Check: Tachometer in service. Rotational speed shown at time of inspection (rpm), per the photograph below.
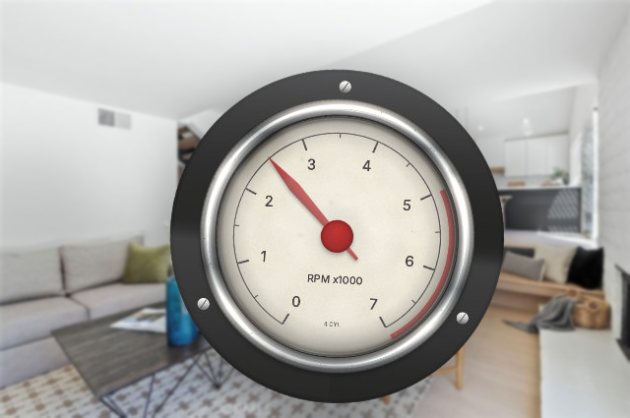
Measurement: 2500 rpm
